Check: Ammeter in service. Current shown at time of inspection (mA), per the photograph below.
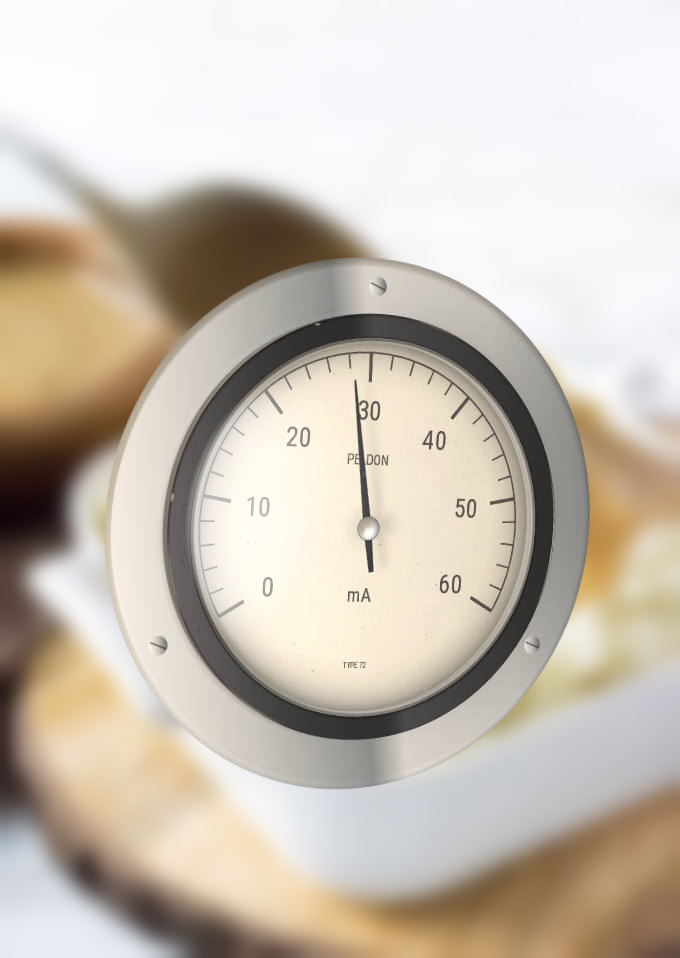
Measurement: 28 mA
